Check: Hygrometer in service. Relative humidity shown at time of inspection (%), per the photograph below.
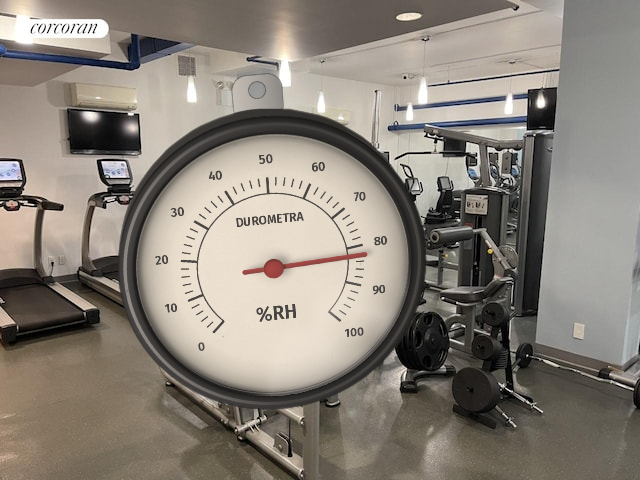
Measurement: 82 %
